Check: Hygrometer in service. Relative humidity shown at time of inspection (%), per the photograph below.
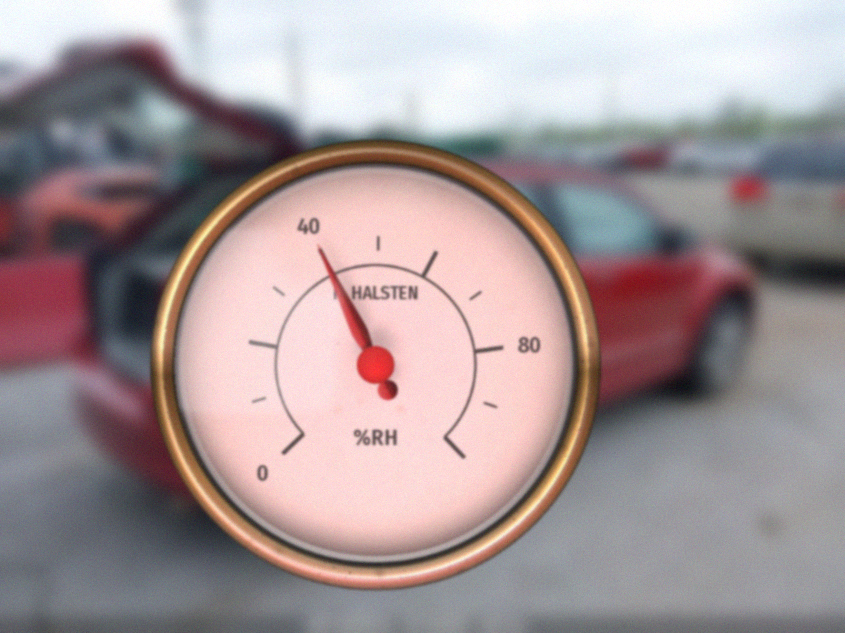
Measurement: 40 %
